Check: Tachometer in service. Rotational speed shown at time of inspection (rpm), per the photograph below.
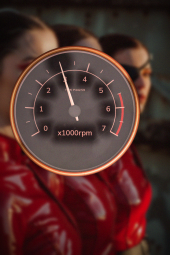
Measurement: 3000 rpm
